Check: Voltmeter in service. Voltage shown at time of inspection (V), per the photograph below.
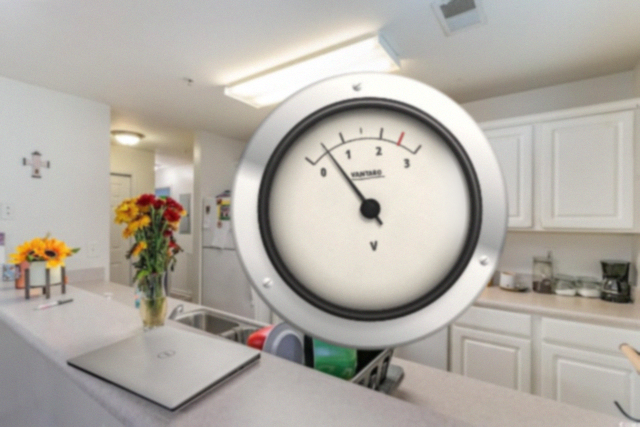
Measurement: 0.5 V
